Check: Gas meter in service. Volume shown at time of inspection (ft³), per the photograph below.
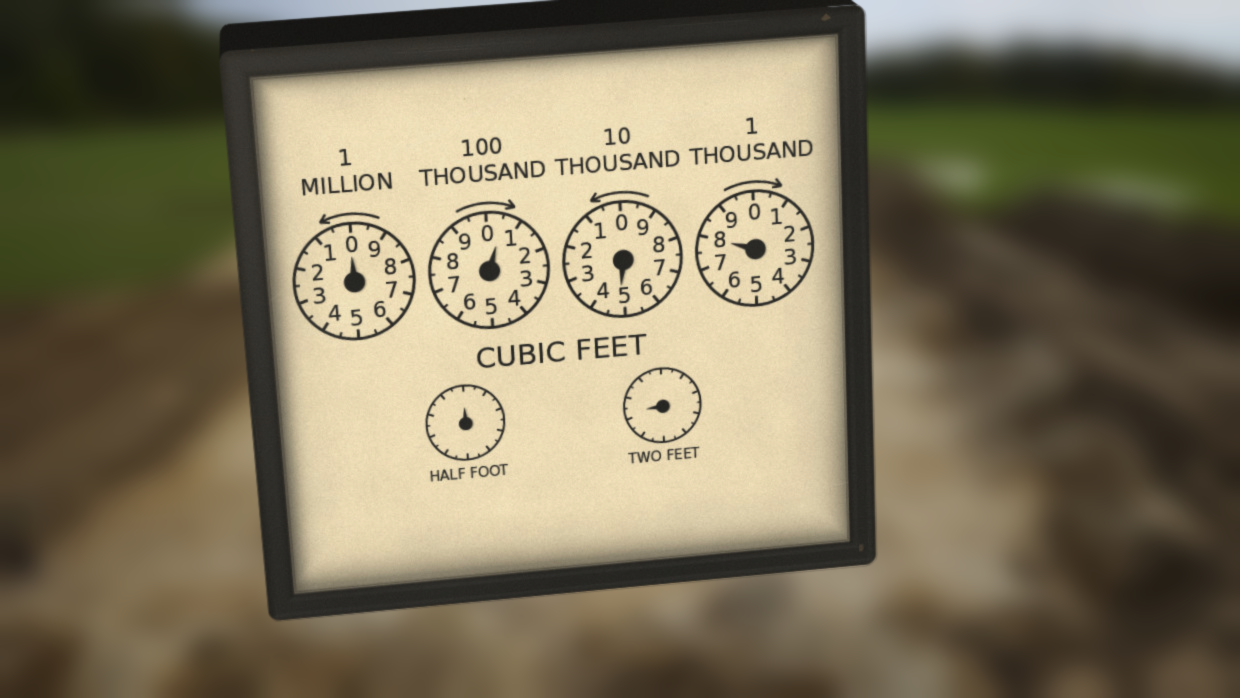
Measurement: 4800 ft³
